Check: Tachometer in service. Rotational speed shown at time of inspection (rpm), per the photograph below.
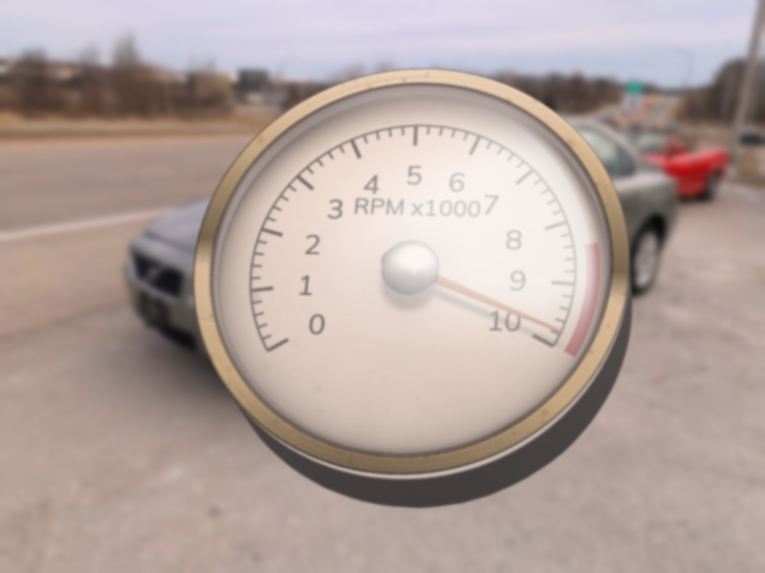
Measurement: 9800 rpm
